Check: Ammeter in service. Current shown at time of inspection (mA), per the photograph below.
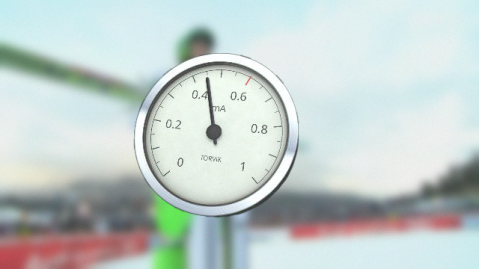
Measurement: 0.45 mA
